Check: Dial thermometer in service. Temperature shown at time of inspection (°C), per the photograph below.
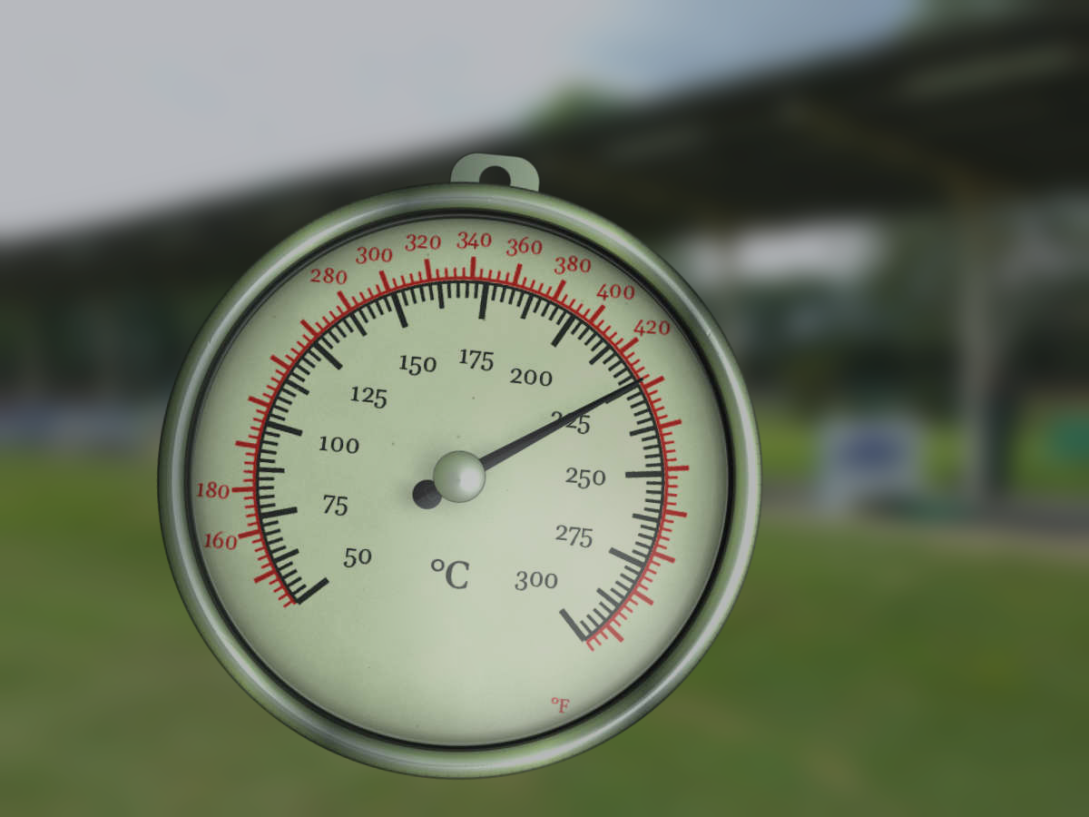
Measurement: 225 °C
